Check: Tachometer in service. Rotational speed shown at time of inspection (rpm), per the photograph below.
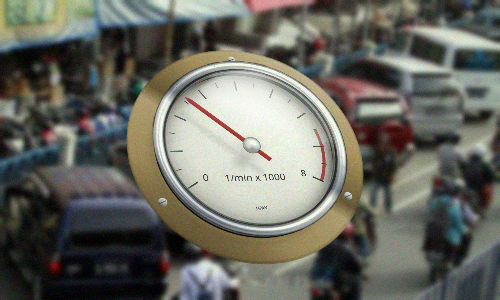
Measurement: 2500 rpm
